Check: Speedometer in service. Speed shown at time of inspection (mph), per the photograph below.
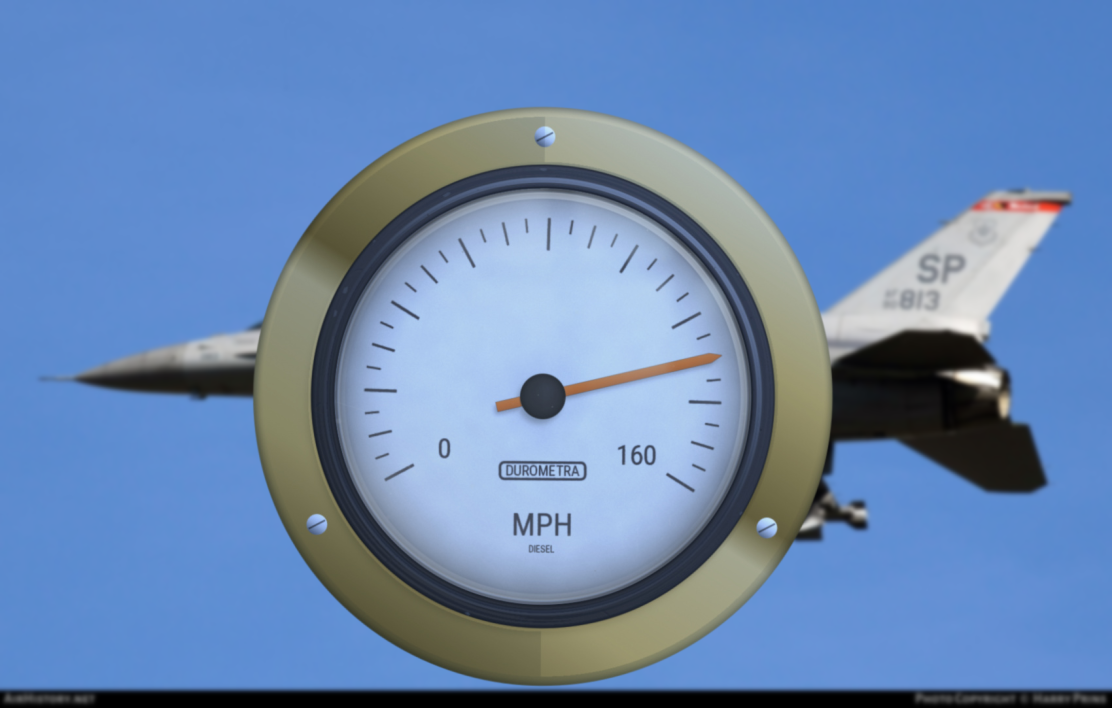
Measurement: 130 mph
